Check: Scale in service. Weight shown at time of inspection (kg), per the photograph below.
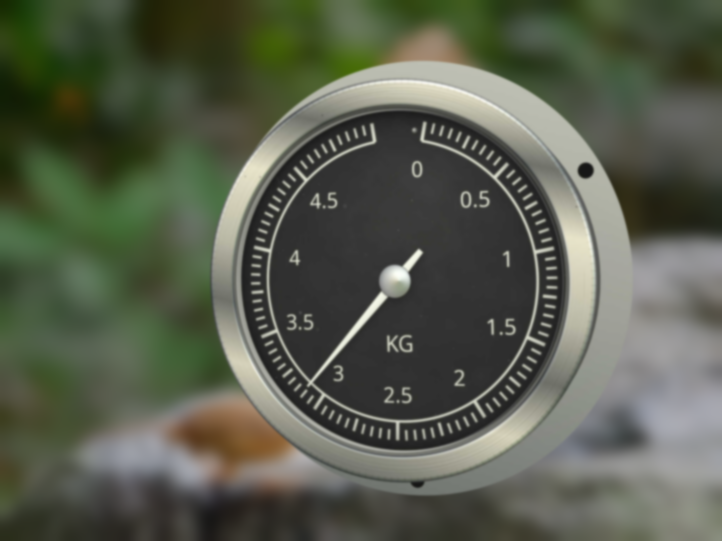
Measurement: 3.1 kg
